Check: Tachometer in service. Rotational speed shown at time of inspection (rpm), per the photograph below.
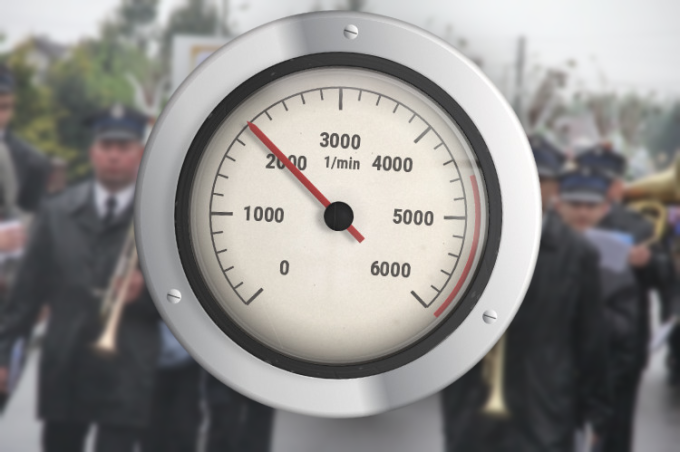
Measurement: 2000 rpm
